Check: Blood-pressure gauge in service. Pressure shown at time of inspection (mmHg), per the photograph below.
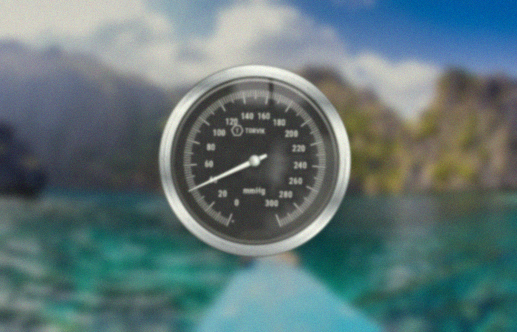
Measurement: 40 mmHg
